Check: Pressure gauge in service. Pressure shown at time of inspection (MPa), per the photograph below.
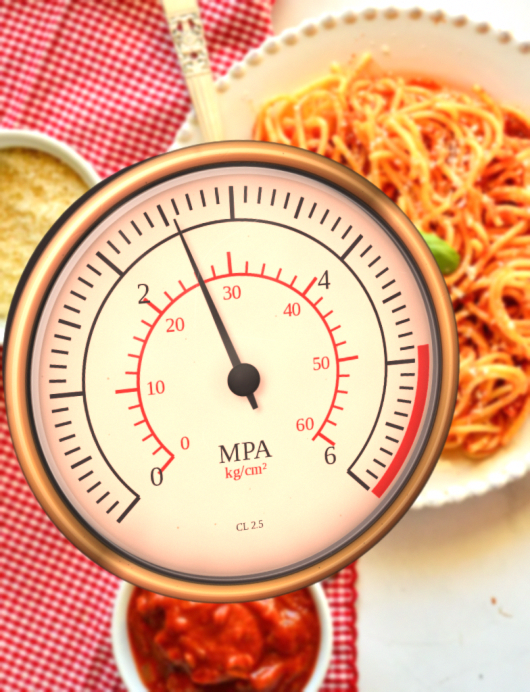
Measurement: 2.55 MPa
